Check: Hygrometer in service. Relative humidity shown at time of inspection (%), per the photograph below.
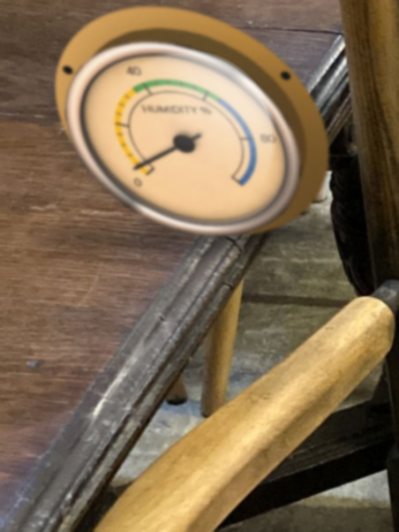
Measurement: 4 %
